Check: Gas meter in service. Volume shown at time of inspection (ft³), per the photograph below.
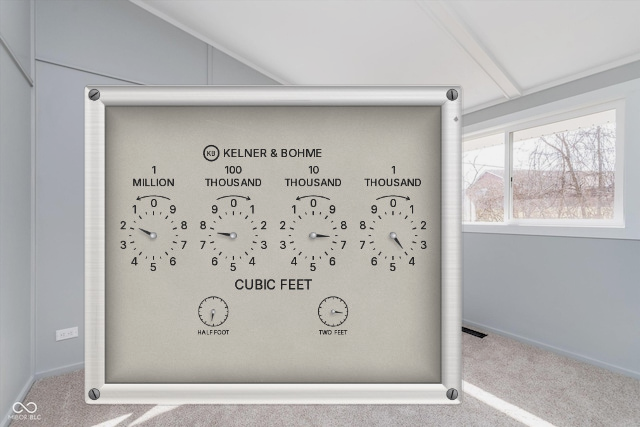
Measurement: 177400 ft³
